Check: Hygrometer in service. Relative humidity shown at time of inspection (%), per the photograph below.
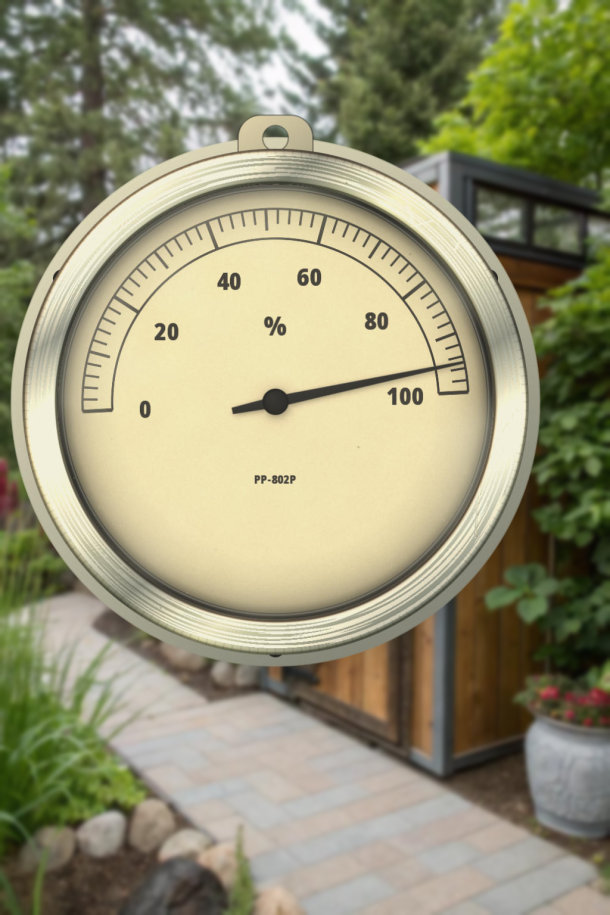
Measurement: 95 %
